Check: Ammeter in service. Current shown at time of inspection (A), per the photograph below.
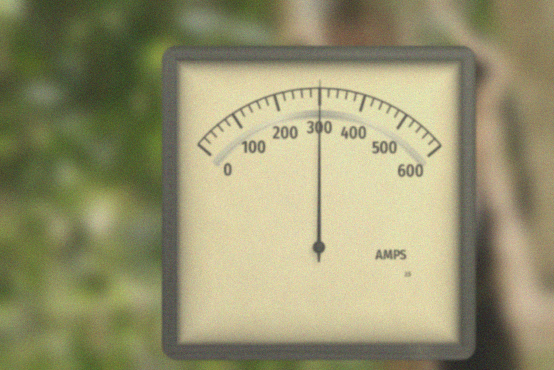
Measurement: 300 A
